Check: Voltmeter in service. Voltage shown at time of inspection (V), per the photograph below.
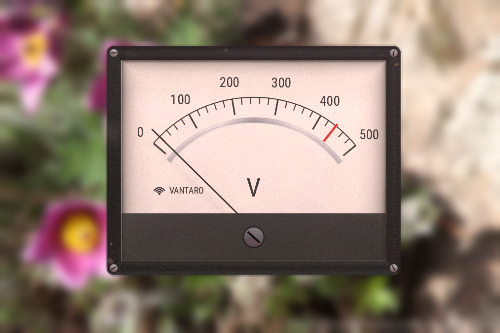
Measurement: 20 V
